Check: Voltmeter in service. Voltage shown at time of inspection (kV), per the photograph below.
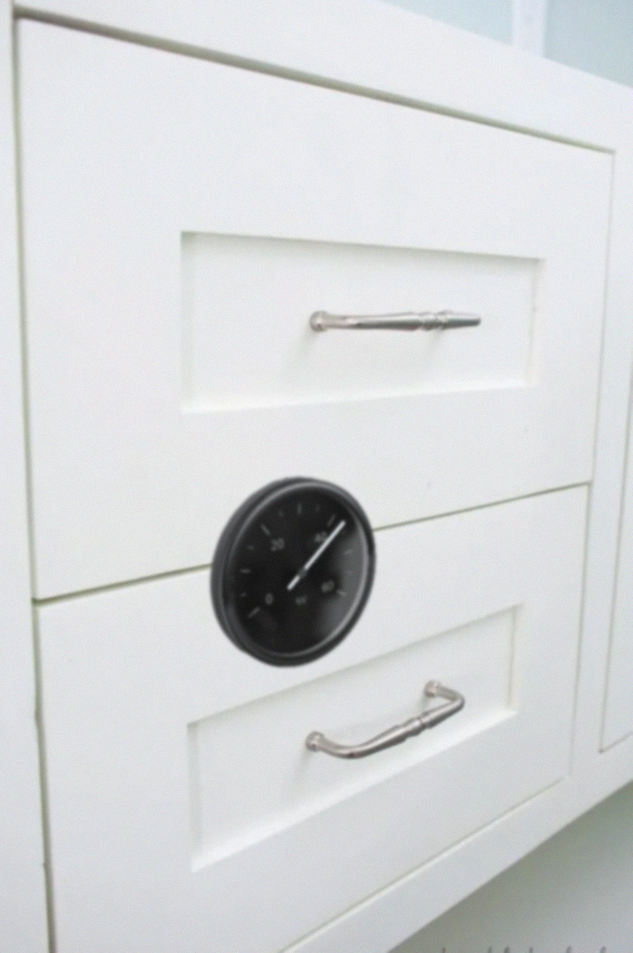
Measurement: 42.5 kV
